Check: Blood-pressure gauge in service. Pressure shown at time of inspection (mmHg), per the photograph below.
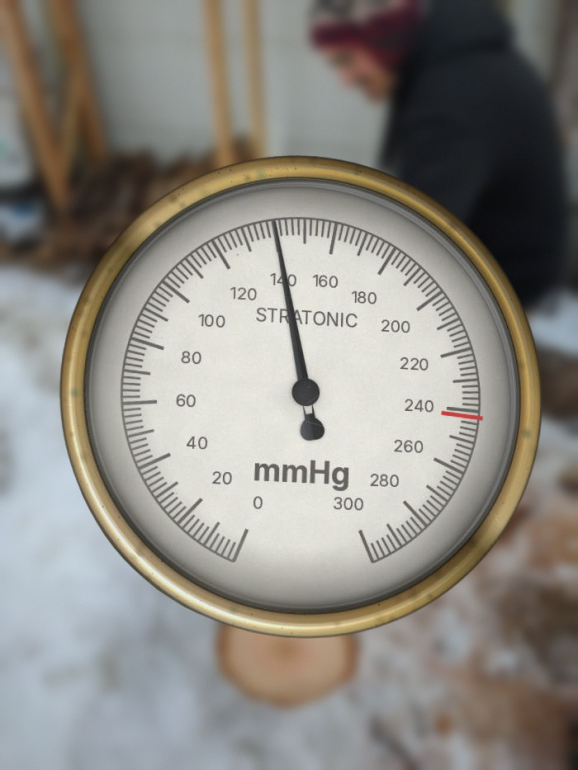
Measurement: 140 mmHg
